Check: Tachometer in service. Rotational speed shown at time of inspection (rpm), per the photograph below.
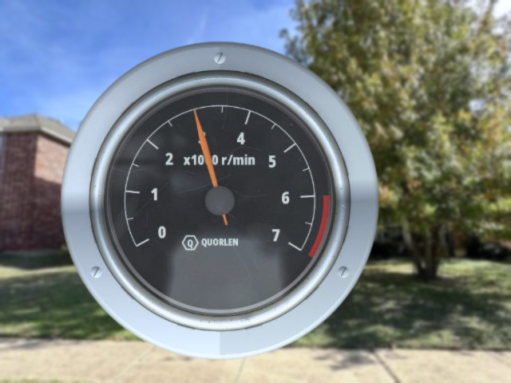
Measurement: 3000 rpm
